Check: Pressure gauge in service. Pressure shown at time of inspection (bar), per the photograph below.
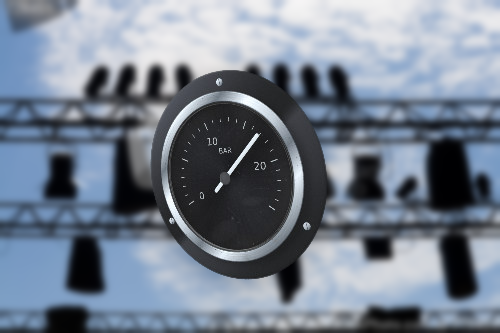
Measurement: 17 bar
